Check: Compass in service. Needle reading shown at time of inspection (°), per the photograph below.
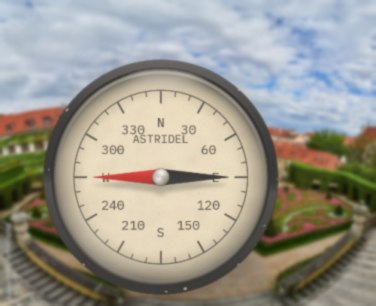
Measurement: 270 °
